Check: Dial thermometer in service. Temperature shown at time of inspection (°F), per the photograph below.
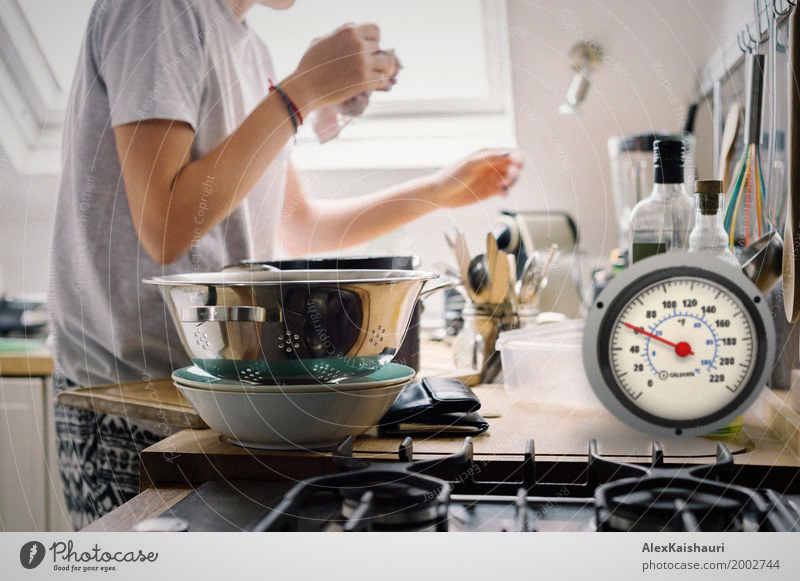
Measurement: 60 °F
